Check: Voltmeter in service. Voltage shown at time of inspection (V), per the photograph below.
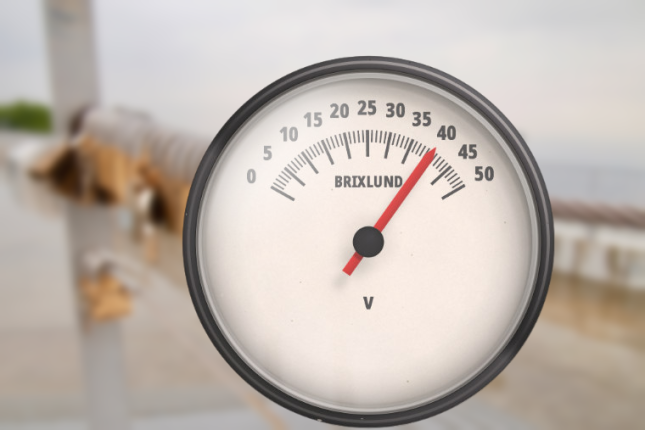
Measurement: 40 V
